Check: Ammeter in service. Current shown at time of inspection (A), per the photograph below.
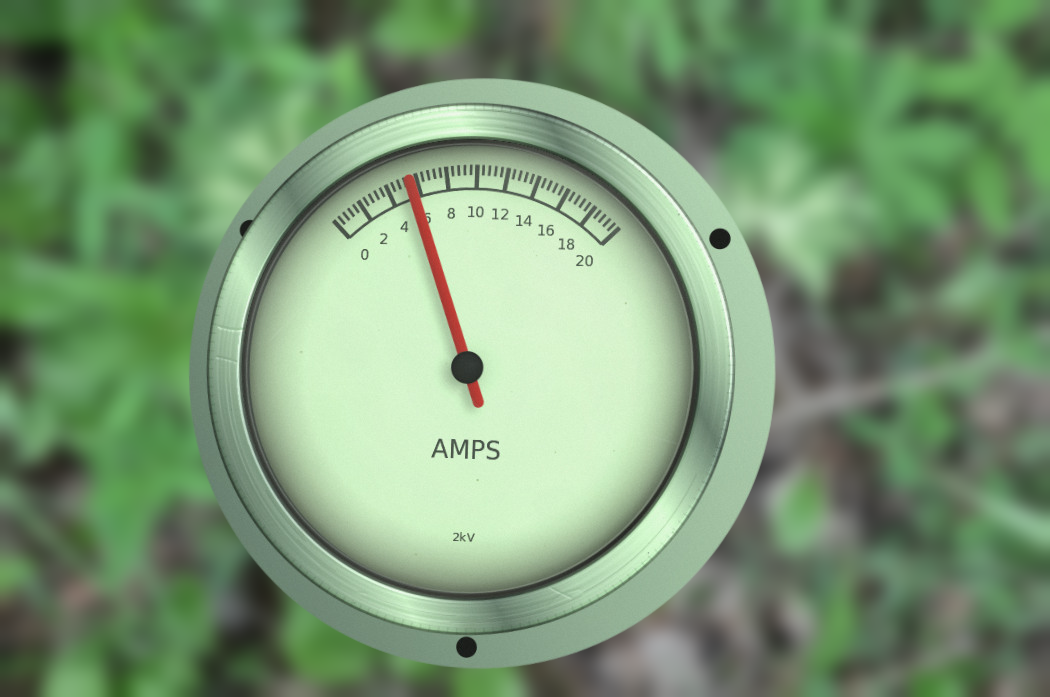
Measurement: 5.6 A
